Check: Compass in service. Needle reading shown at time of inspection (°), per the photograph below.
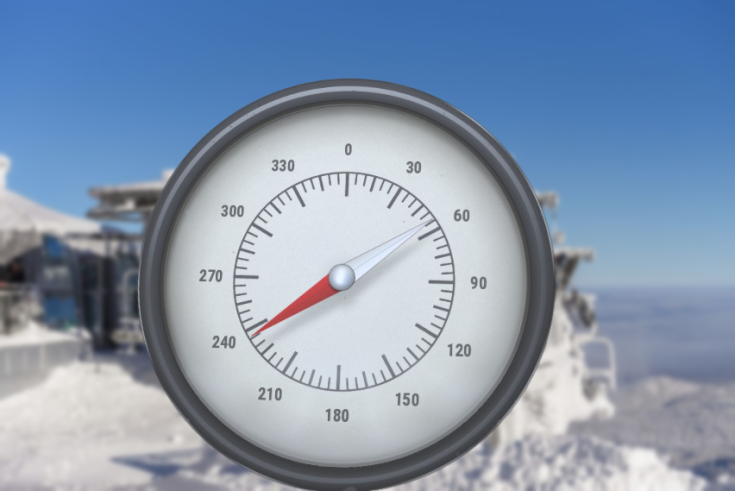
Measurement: 235 °
